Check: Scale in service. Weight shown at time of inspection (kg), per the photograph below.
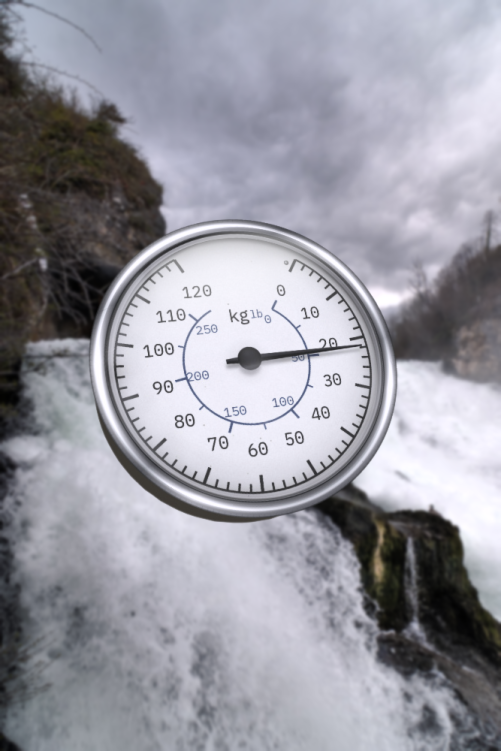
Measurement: 22 kg
